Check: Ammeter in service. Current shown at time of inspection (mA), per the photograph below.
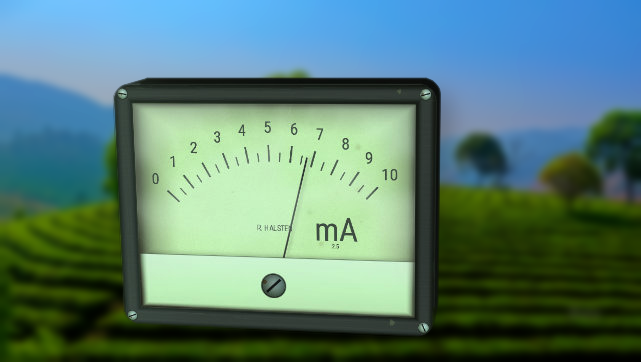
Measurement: 6.75 mA
